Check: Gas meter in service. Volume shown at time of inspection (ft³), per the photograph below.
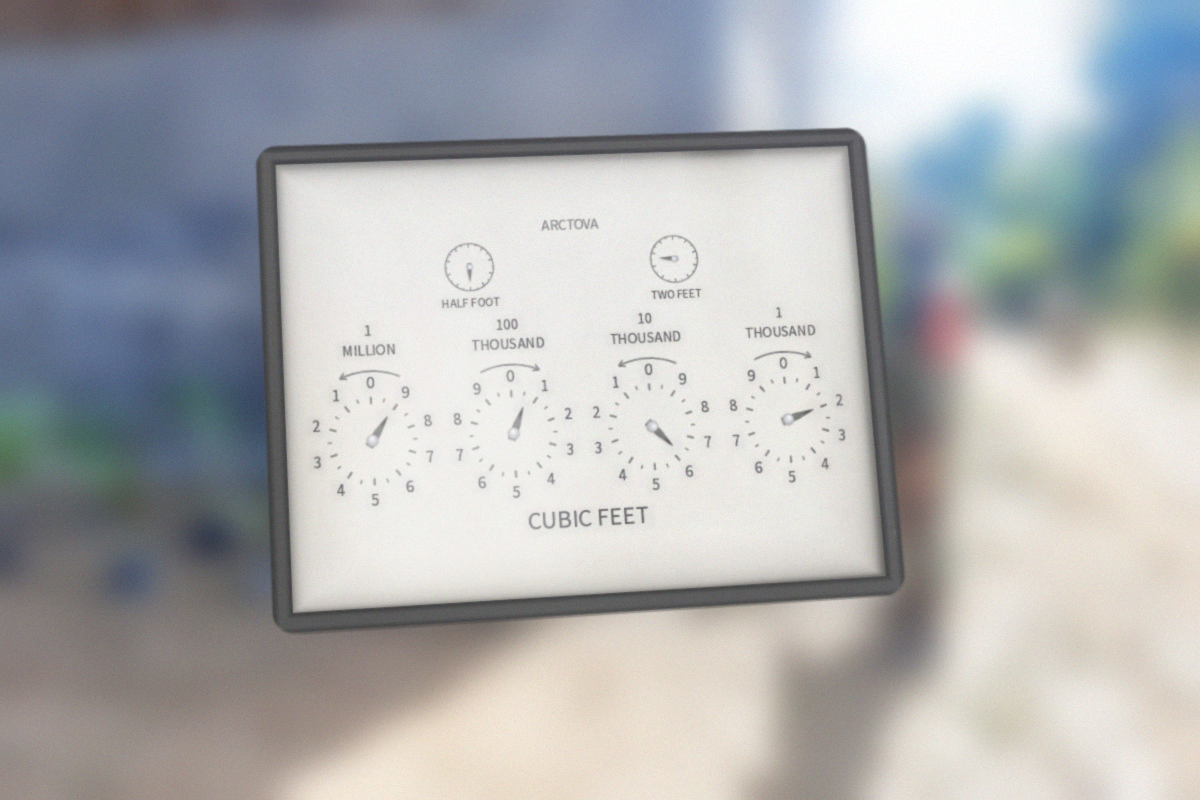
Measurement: 906200 ft³
